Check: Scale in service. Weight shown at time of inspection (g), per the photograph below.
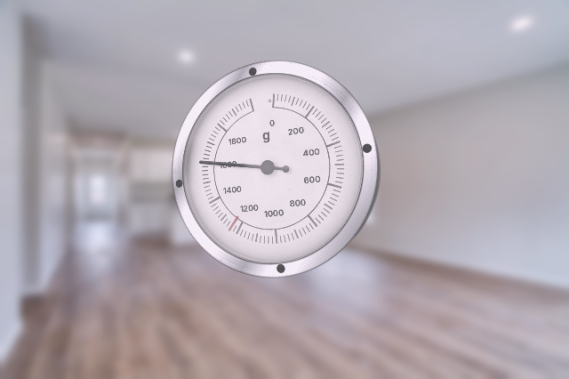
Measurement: 1600 g
